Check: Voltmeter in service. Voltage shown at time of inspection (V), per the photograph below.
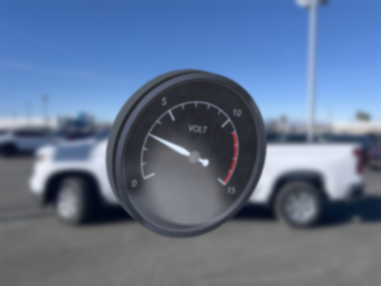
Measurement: 3 V
